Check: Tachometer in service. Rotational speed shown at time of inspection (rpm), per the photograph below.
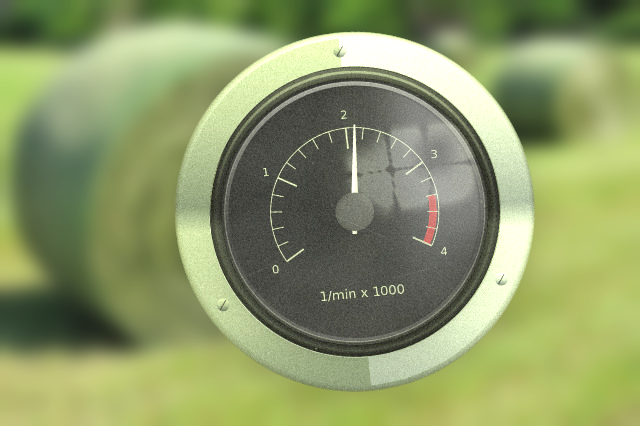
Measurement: 2100 rpm
